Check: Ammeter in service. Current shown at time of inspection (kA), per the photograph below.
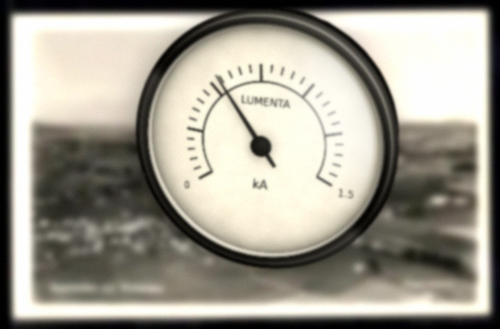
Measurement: 0.55 kA
